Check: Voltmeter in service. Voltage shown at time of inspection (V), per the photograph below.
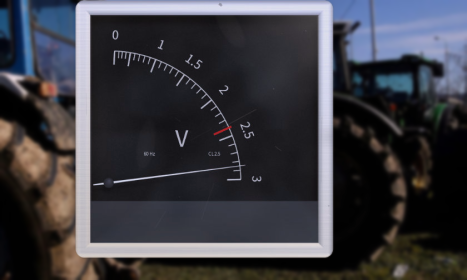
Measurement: 2.85 V
